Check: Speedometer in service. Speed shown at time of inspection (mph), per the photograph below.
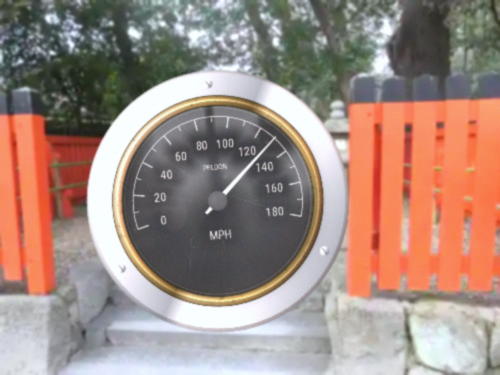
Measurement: 130 mph
